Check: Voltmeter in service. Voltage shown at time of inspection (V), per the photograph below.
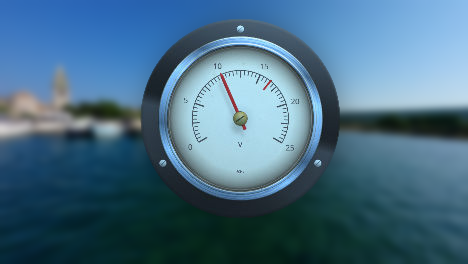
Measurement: 10 V
